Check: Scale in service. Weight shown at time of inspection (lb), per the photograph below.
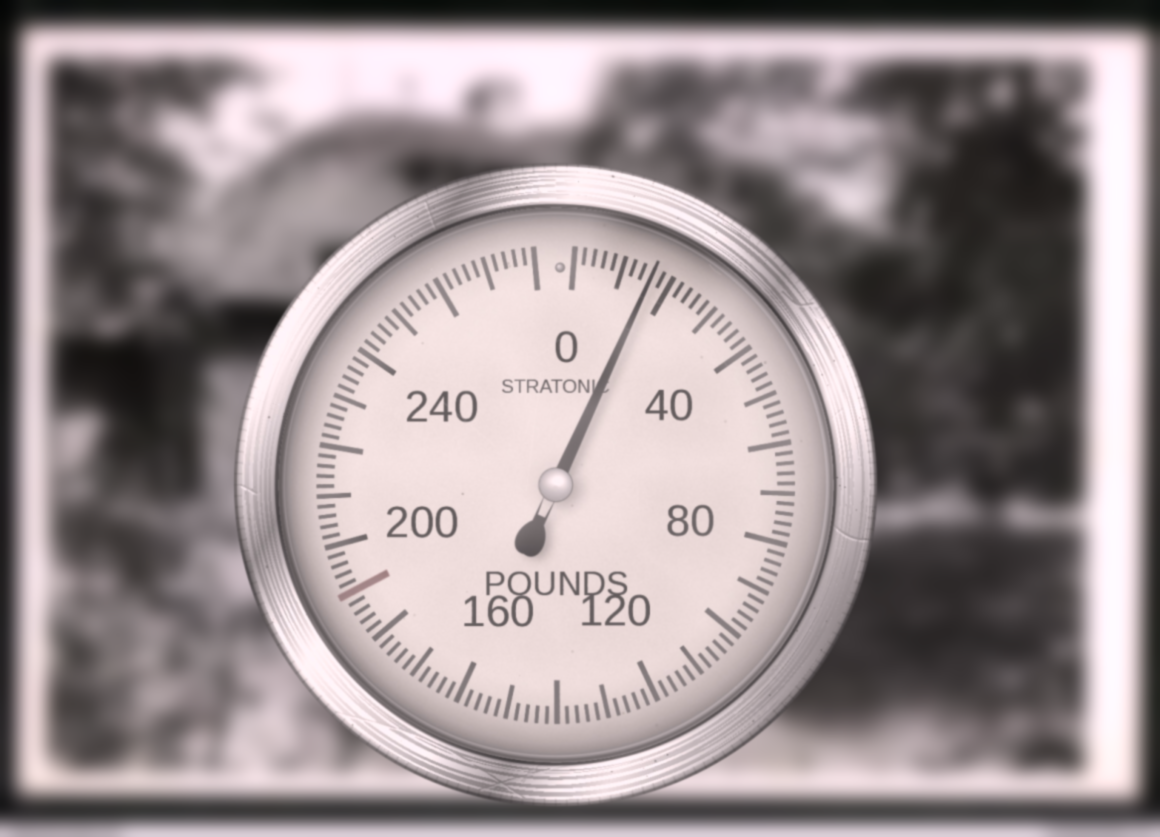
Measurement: 16 lb
